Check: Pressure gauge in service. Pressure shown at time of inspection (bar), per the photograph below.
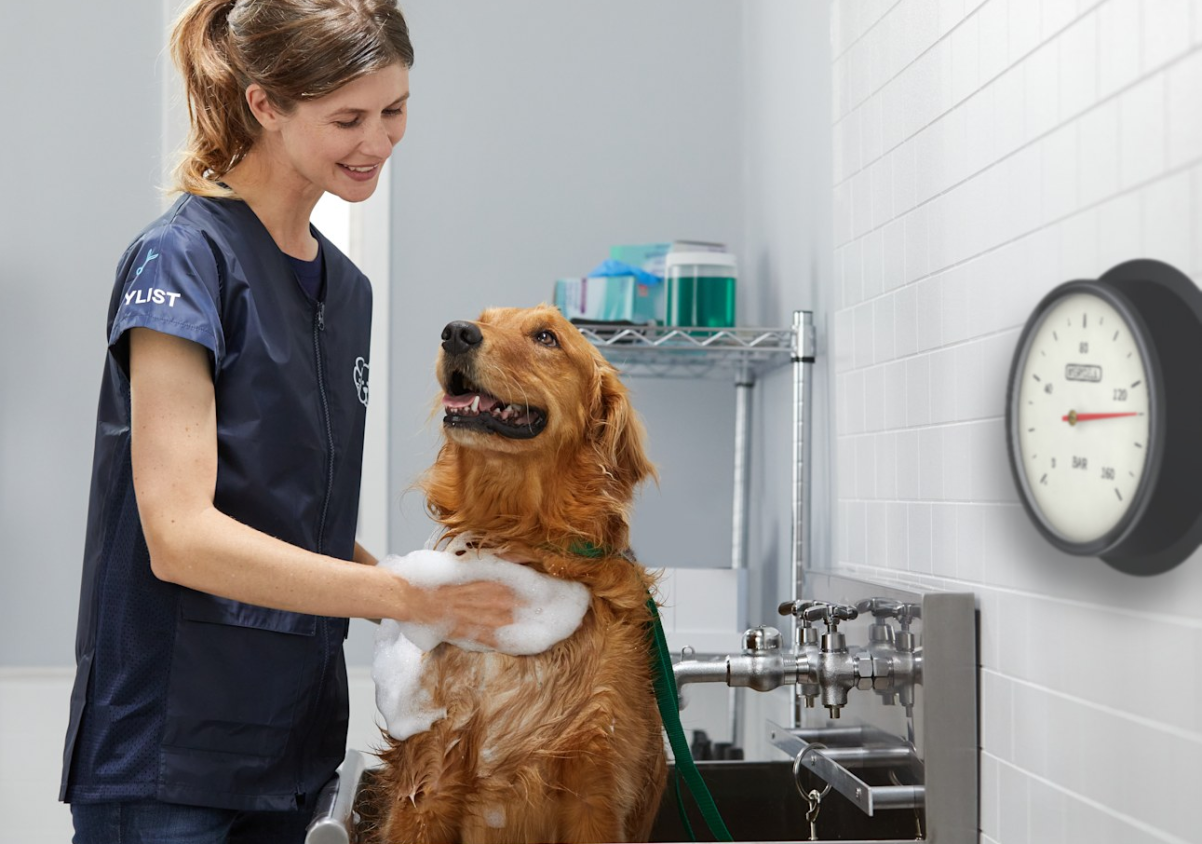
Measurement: 130 bar
